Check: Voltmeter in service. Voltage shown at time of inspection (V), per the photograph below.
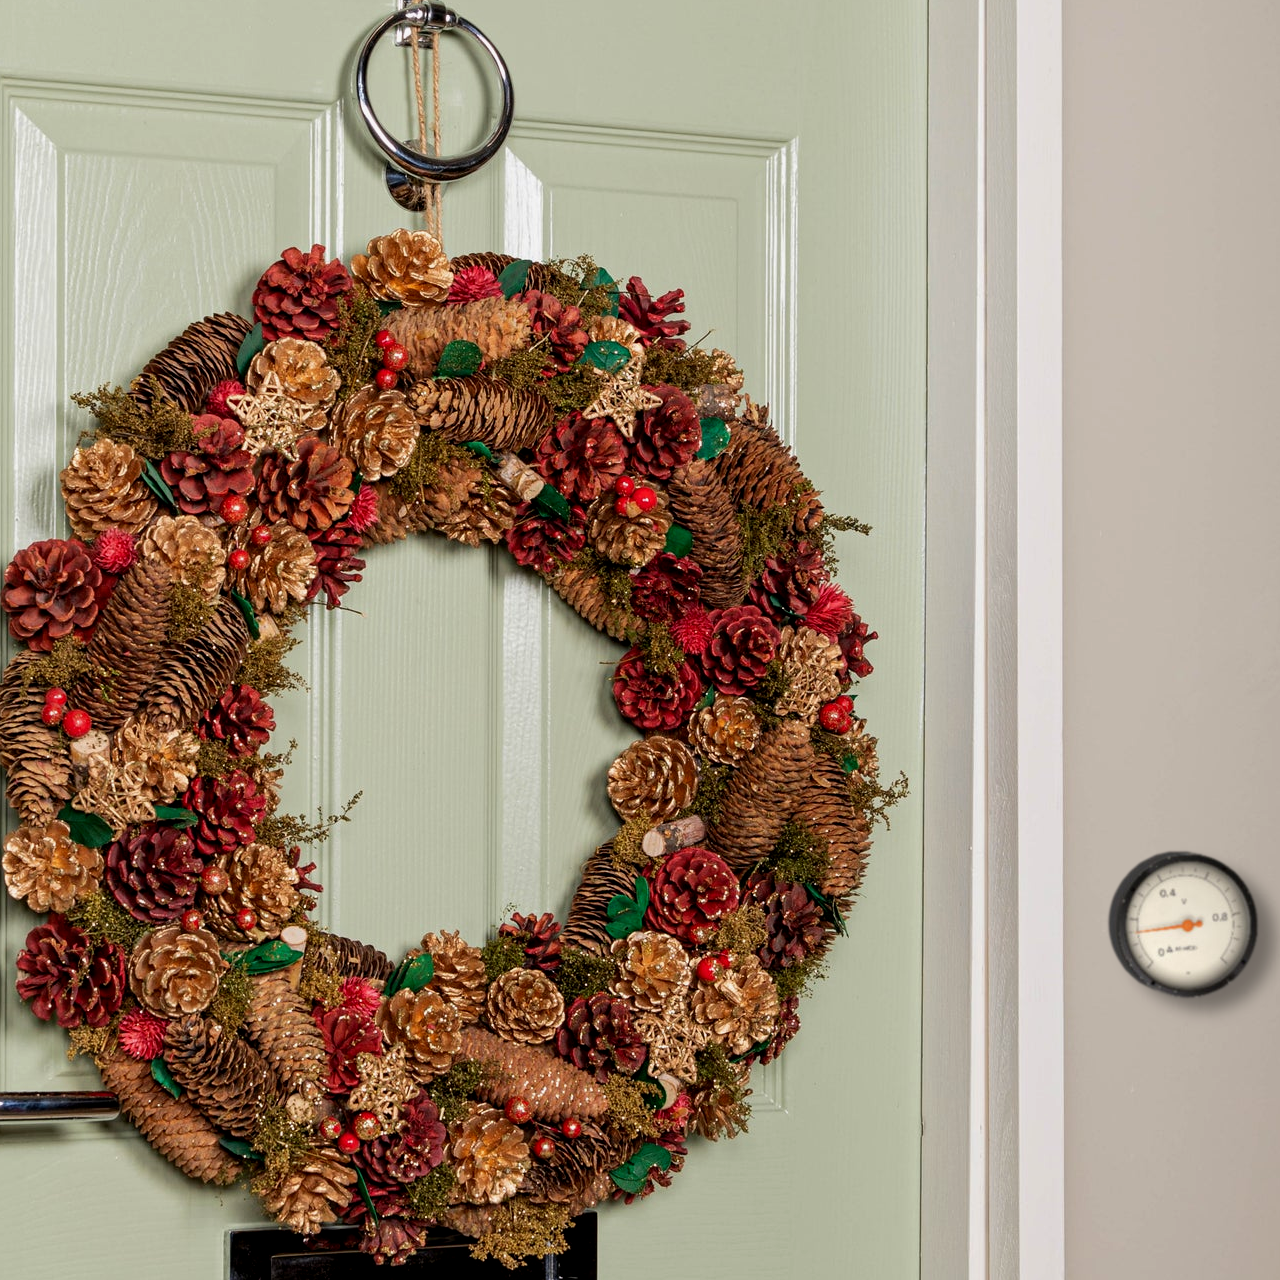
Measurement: 0.15 V
